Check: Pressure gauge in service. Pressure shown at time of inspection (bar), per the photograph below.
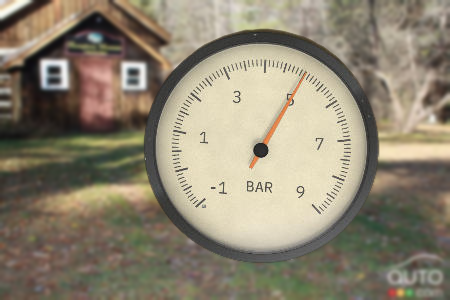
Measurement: 5 bar
